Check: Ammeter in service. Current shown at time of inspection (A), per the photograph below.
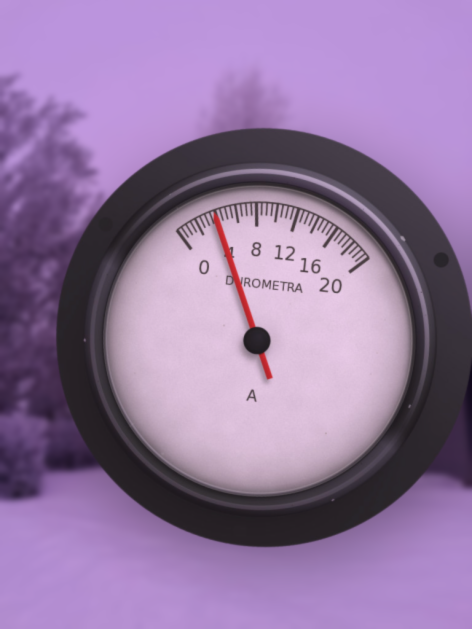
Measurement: 4 A
